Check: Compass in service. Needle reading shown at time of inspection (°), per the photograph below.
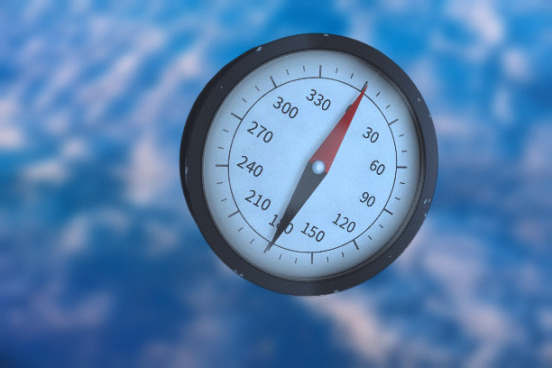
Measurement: 0 °
